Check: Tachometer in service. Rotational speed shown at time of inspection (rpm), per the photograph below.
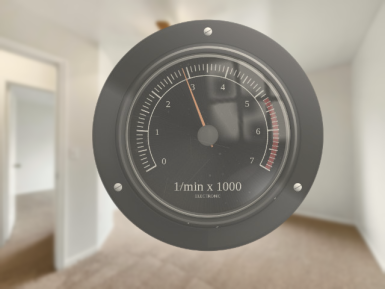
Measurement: 2900 rpm
